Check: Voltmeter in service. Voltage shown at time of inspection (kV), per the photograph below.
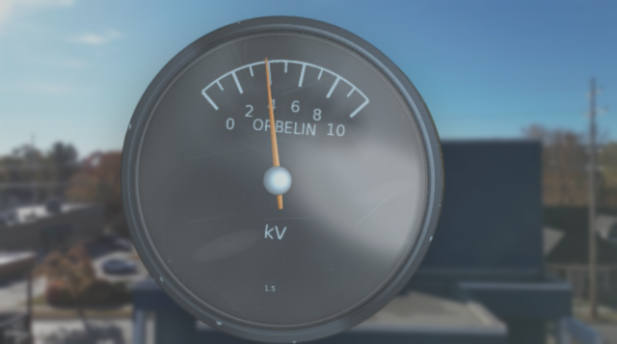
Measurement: 4 kV
